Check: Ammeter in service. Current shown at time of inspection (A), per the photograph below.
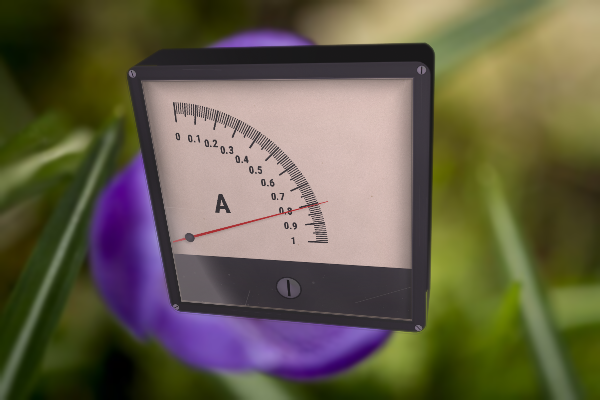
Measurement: 0.8 A
